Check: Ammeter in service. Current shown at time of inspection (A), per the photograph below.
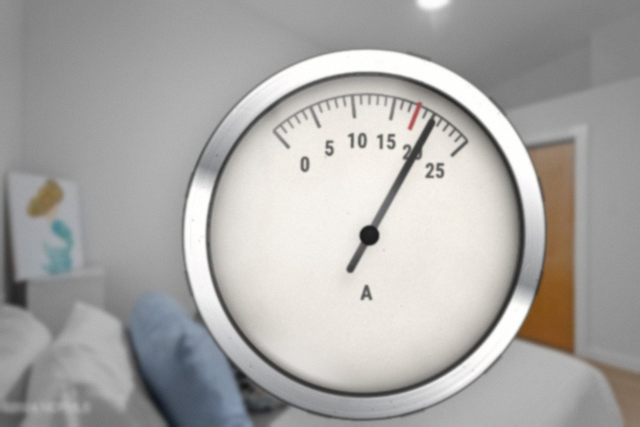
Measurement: 20 A
